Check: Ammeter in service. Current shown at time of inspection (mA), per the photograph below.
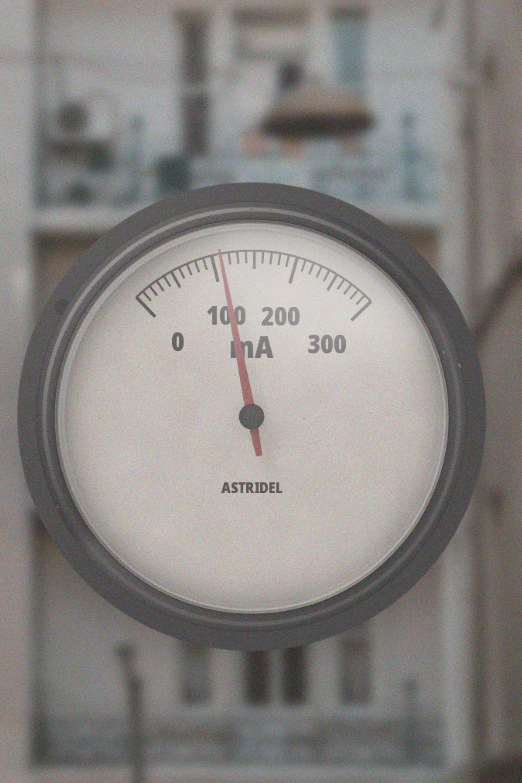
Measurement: 110 mA
